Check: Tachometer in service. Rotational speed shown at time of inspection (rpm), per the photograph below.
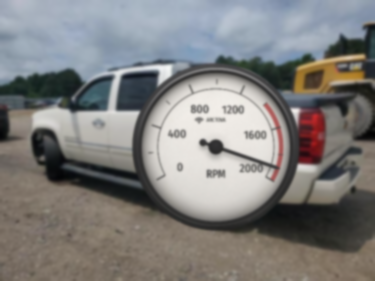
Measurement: 1900 rpm
